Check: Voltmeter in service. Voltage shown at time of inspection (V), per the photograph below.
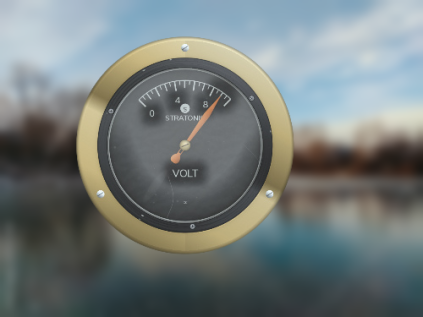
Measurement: 9 V
